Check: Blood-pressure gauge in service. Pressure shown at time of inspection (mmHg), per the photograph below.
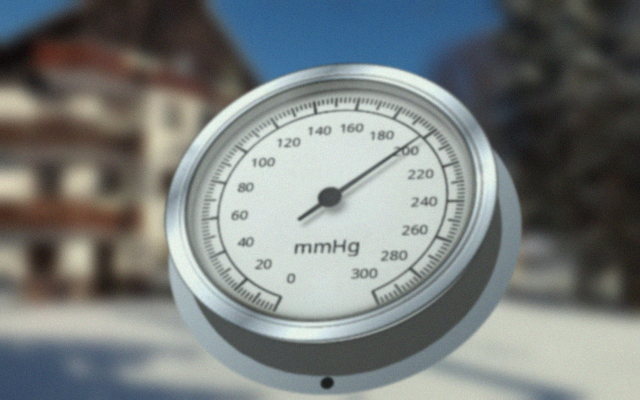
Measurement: 200 mmHg
